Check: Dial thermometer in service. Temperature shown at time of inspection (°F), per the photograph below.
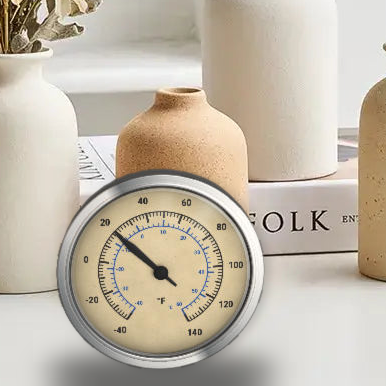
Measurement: 20 °F
